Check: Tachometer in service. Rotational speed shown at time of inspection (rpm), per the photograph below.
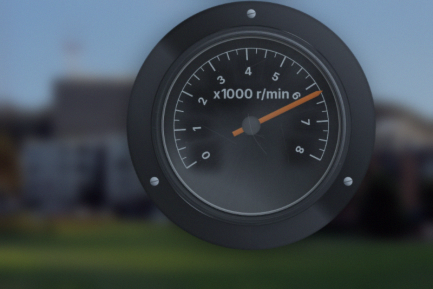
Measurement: 6250 rpm
